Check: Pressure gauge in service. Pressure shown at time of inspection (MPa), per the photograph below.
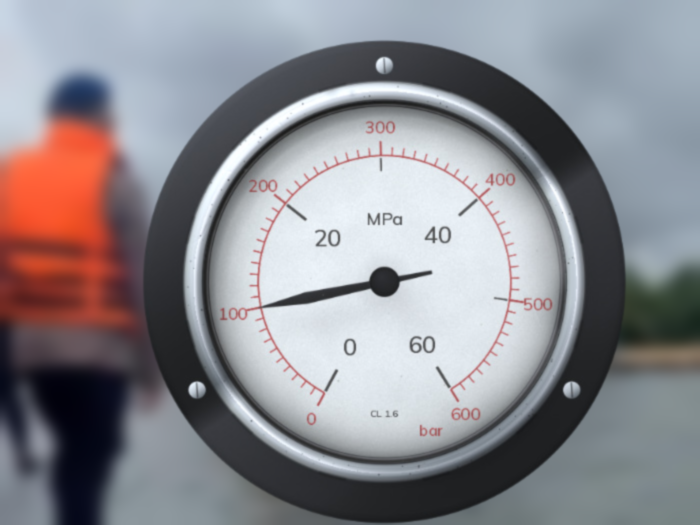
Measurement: 10 MPa
